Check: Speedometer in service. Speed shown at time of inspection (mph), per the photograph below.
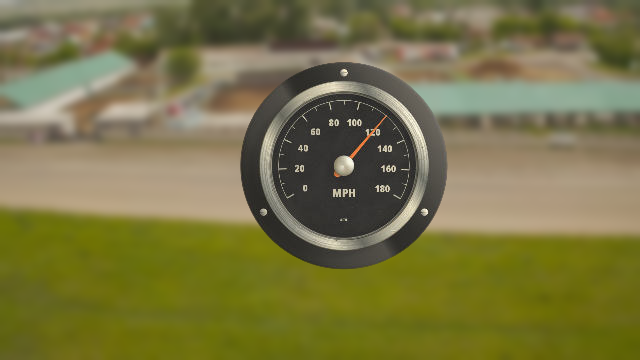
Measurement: 120 mph
